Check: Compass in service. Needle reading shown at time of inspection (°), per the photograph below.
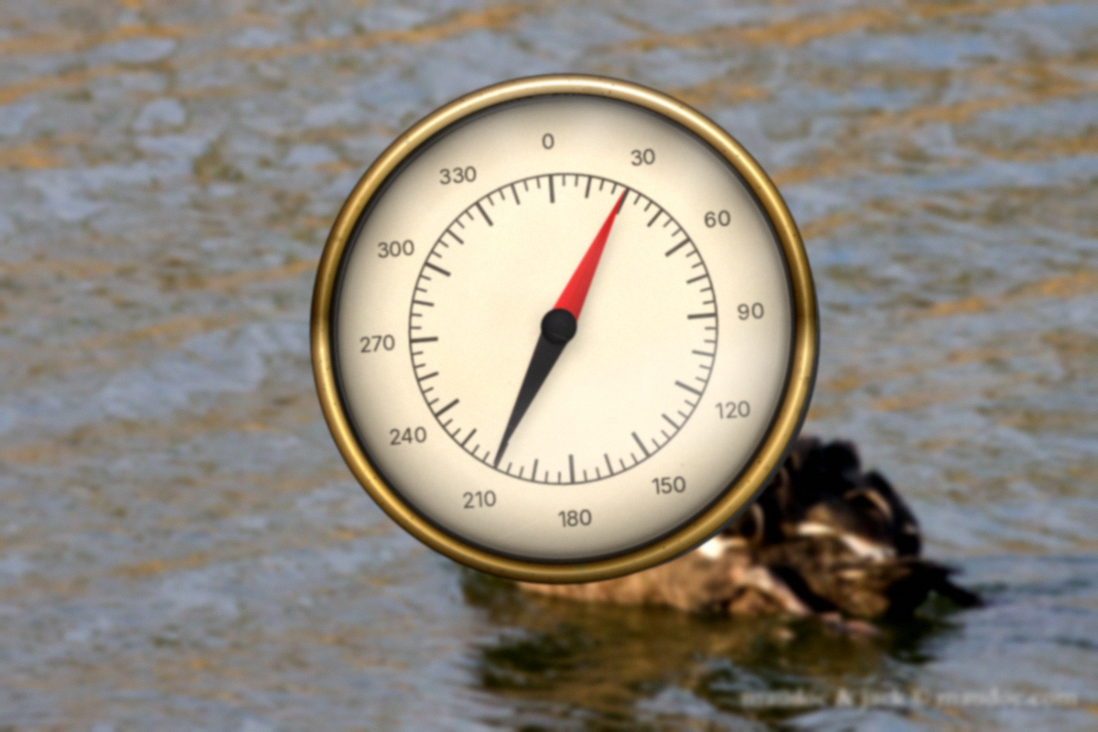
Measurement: 30 °
